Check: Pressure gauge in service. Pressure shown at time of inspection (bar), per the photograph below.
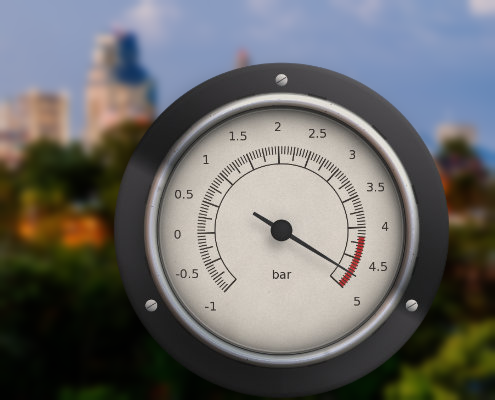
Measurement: 4.75 bar
